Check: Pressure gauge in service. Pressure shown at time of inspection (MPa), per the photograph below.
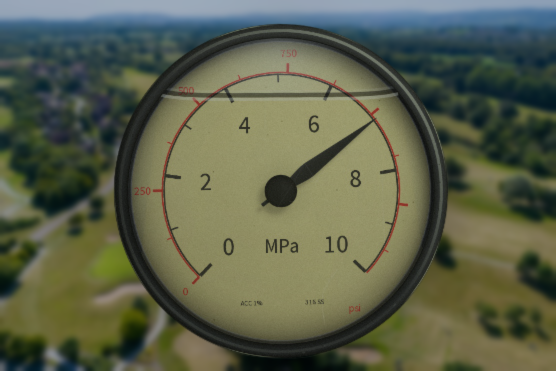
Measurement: 7 MPa
